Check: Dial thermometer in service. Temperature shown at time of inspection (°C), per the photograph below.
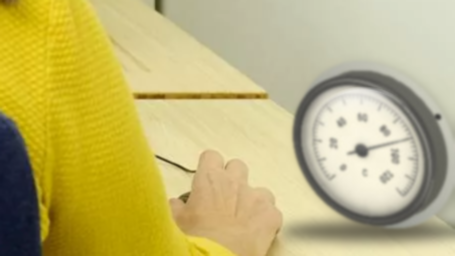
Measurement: 90 °C
